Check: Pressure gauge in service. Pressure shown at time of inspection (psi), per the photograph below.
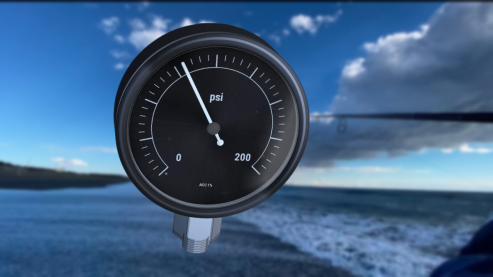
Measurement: 80 psi
